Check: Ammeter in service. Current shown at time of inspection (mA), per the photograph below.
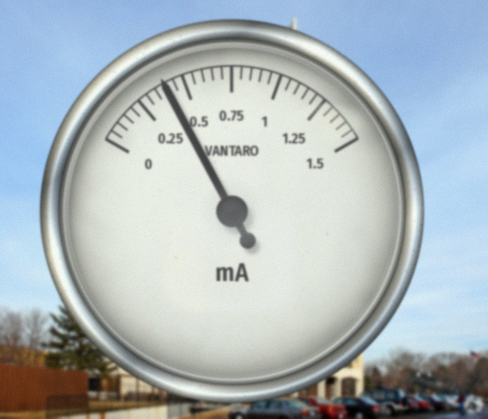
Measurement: 0.4 mA
